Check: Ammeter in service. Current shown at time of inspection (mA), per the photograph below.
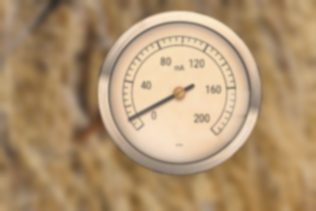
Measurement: 10 mA
